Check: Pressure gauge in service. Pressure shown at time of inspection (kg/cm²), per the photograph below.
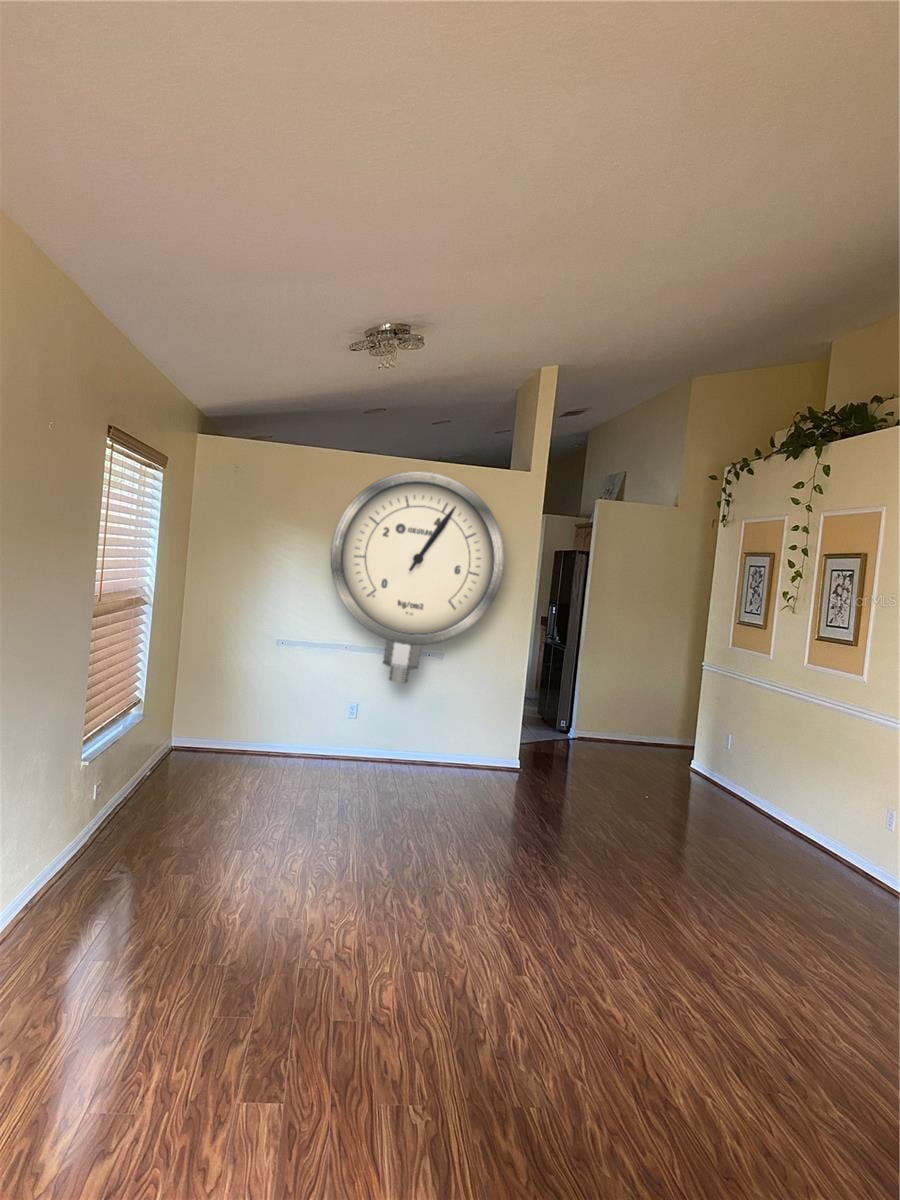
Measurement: 4.2 kg/cm²
